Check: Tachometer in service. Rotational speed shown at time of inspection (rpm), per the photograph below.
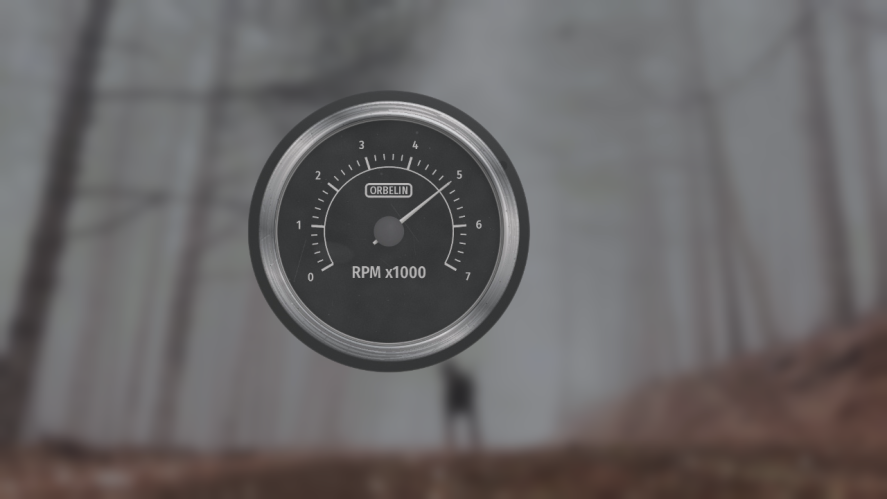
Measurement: 5000 rpm
